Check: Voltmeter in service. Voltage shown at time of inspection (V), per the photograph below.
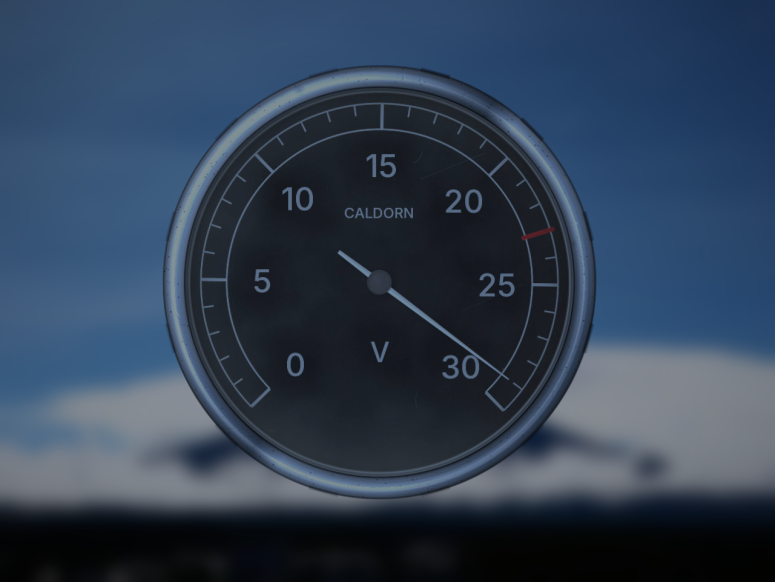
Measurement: 29 V
